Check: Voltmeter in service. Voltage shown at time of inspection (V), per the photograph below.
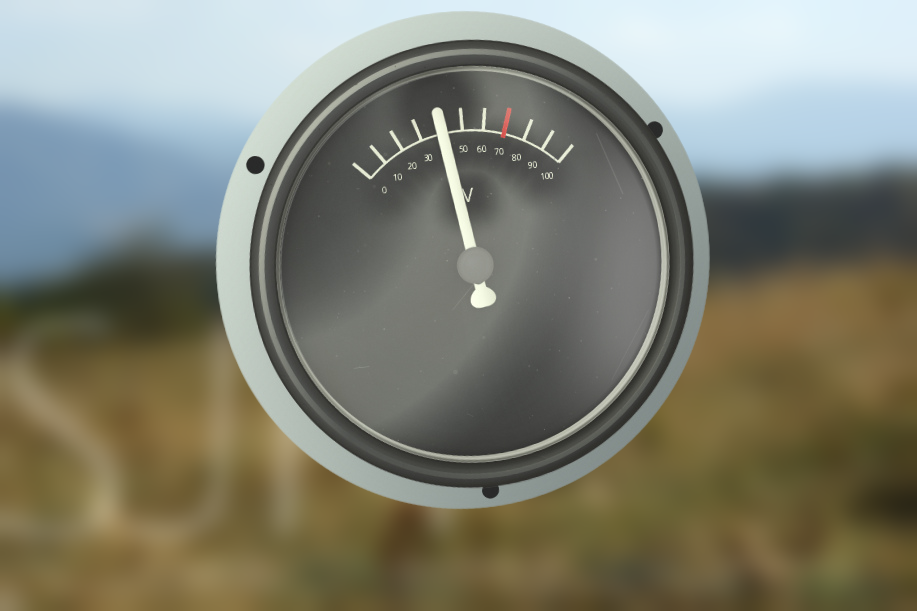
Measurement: 40 V
